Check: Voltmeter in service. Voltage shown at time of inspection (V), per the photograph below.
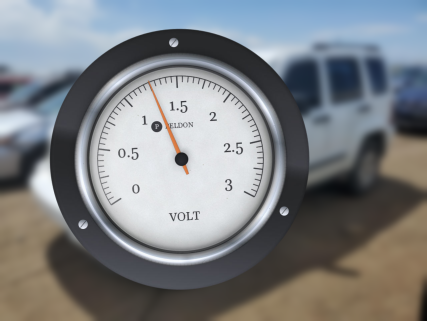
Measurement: 1.25 V
